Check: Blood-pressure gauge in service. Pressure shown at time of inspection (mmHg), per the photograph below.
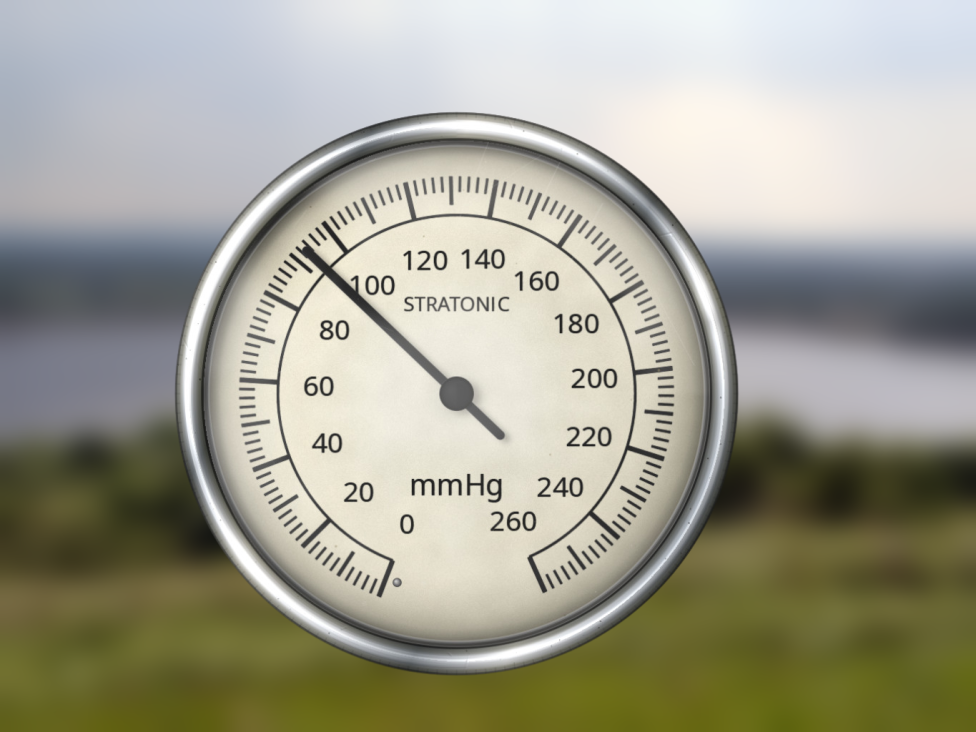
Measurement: 93 mmHg
